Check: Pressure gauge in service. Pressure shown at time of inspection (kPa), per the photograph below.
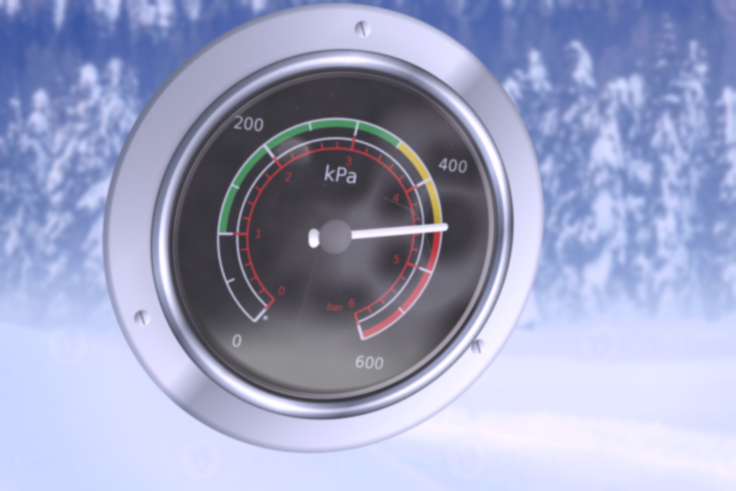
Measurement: 450 kPa
